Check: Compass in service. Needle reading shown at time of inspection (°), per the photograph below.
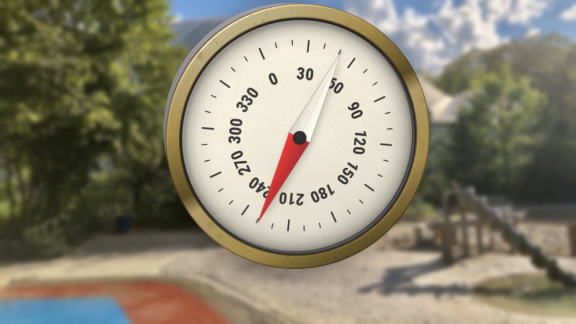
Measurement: 230 °
